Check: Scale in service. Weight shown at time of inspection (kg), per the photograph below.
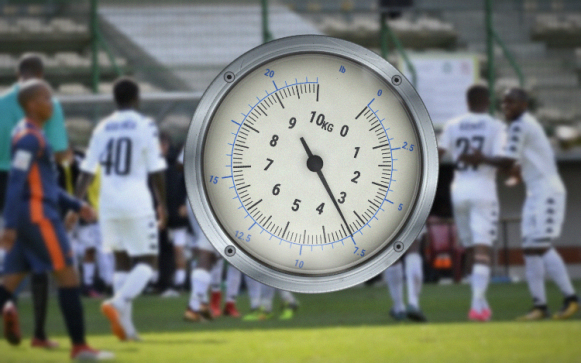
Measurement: 3.4 kg
